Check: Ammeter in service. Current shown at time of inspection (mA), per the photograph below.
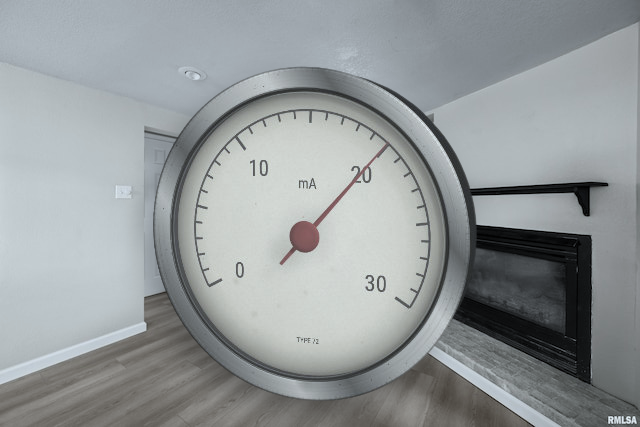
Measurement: 20 mA
